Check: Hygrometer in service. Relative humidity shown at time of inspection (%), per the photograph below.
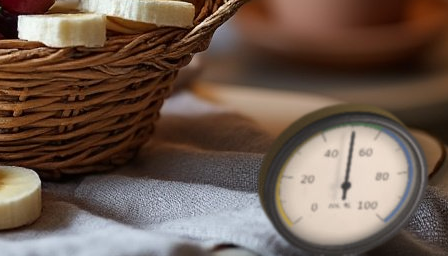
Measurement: 50 %
